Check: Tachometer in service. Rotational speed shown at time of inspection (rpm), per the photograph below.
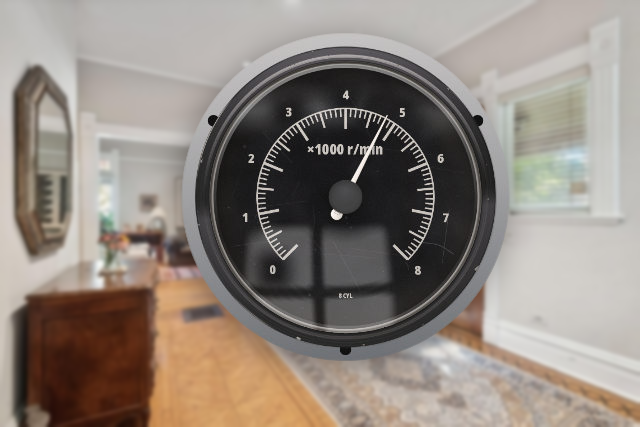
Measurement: 4800 rpm
